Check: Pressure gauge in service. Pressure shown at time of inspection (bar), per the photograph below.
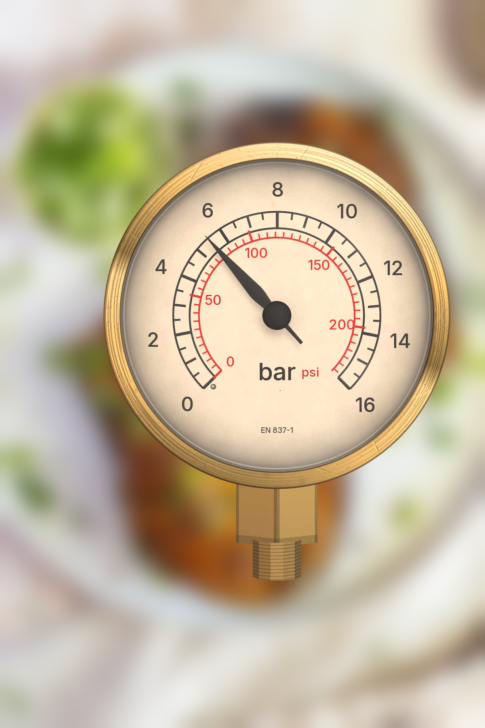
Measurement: 5.5 bar
